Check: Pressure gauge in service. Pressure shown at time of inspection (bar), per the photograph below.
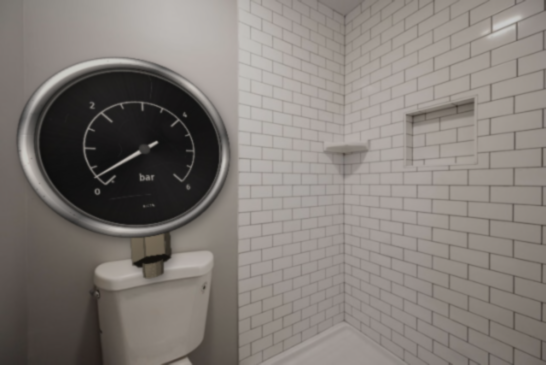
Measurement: 0.25 bar
